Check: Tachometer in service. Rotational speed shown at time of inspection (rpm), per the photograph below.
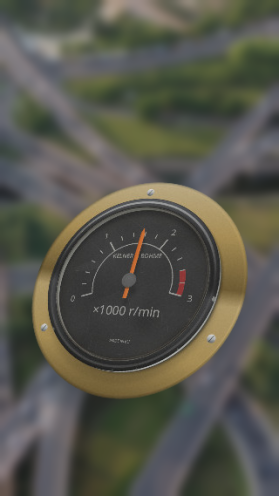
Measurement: 1600 rpm
